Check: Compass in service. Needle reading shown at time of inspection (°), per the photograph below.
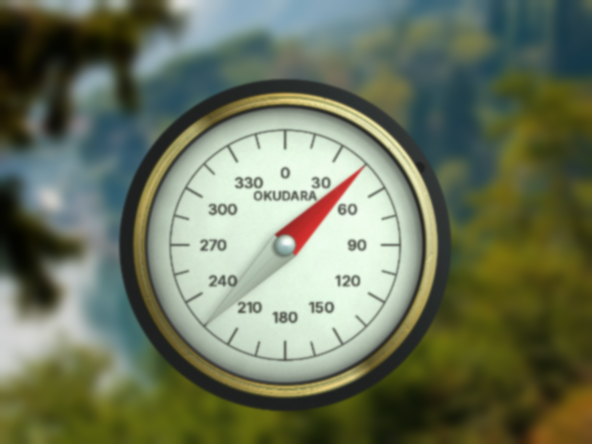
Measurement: 45 °
